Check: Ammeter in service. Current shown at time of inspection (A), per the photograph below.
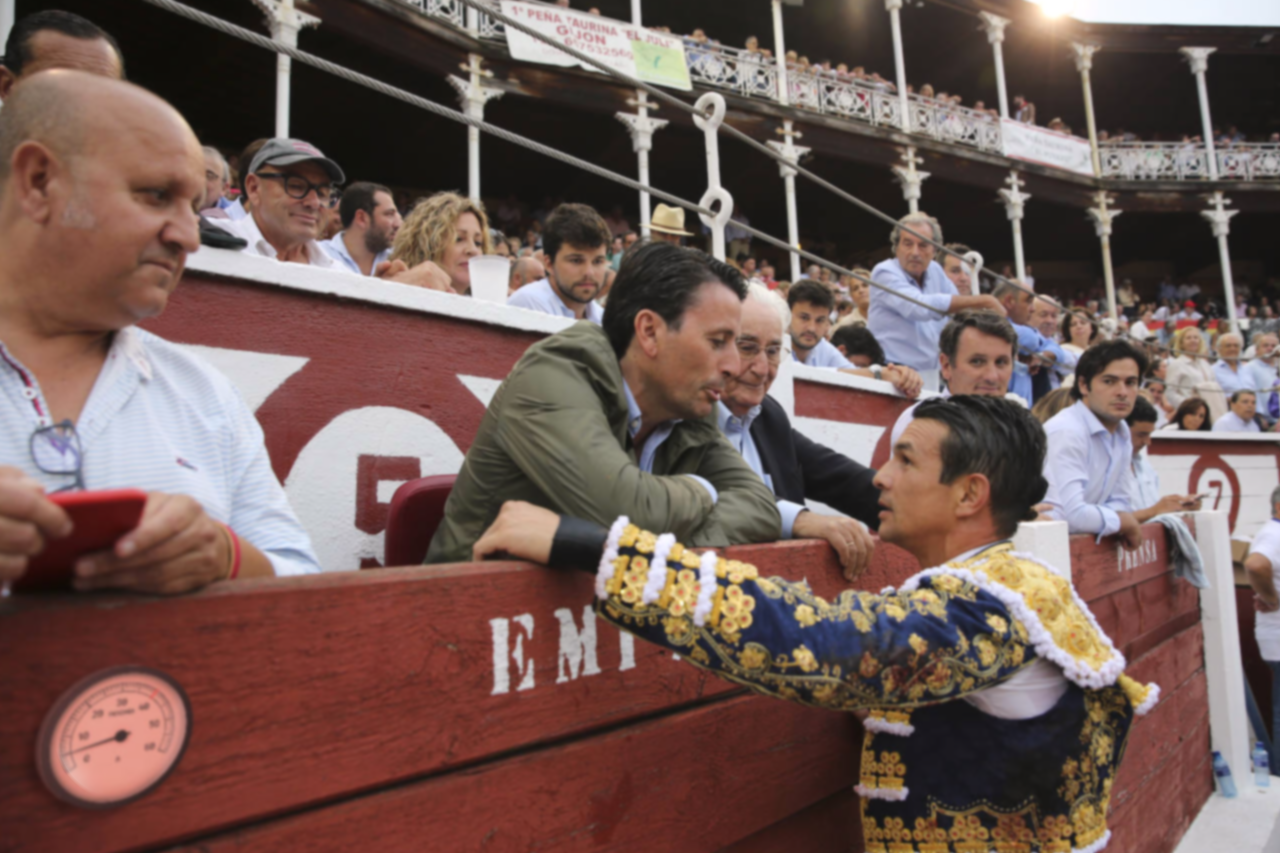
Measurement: 5 A
